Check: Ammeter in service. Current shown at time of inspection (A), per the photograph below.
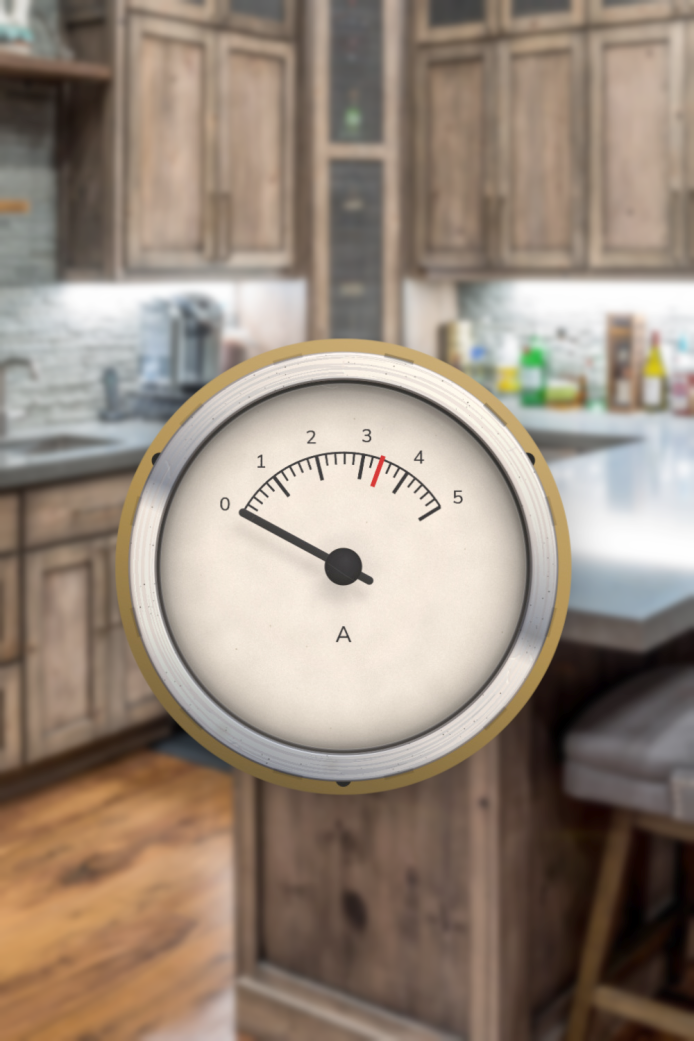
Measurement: 0 A
